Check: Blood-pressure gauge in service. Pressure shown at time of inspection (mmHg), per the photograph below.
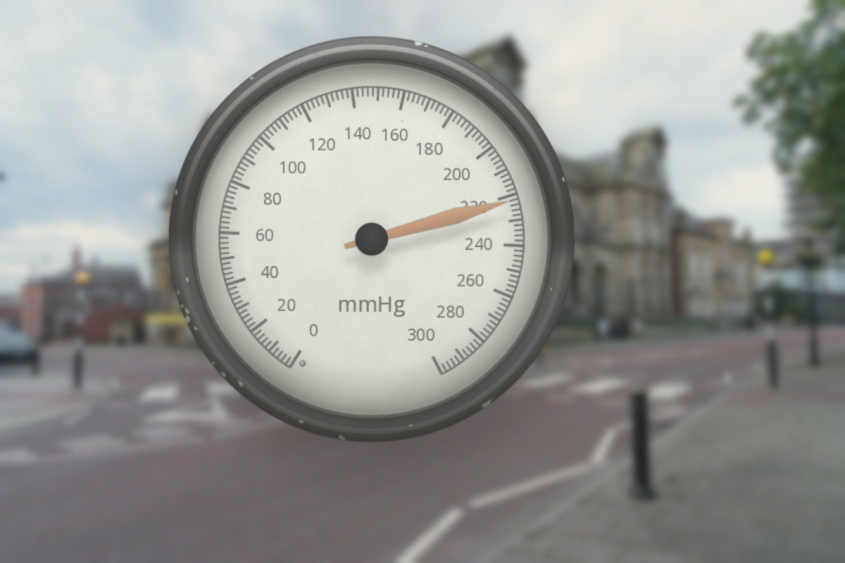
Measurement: 222 mmHg
